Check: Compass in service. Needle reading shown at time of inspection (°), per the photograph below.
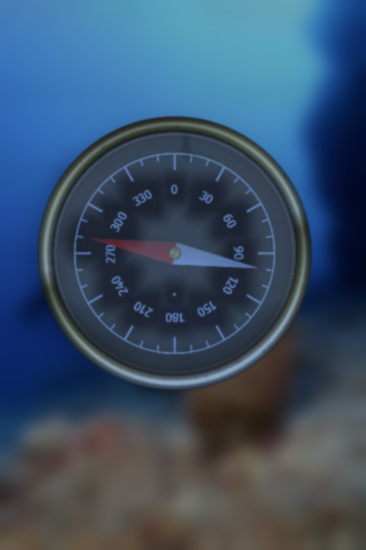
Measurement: 280 °
